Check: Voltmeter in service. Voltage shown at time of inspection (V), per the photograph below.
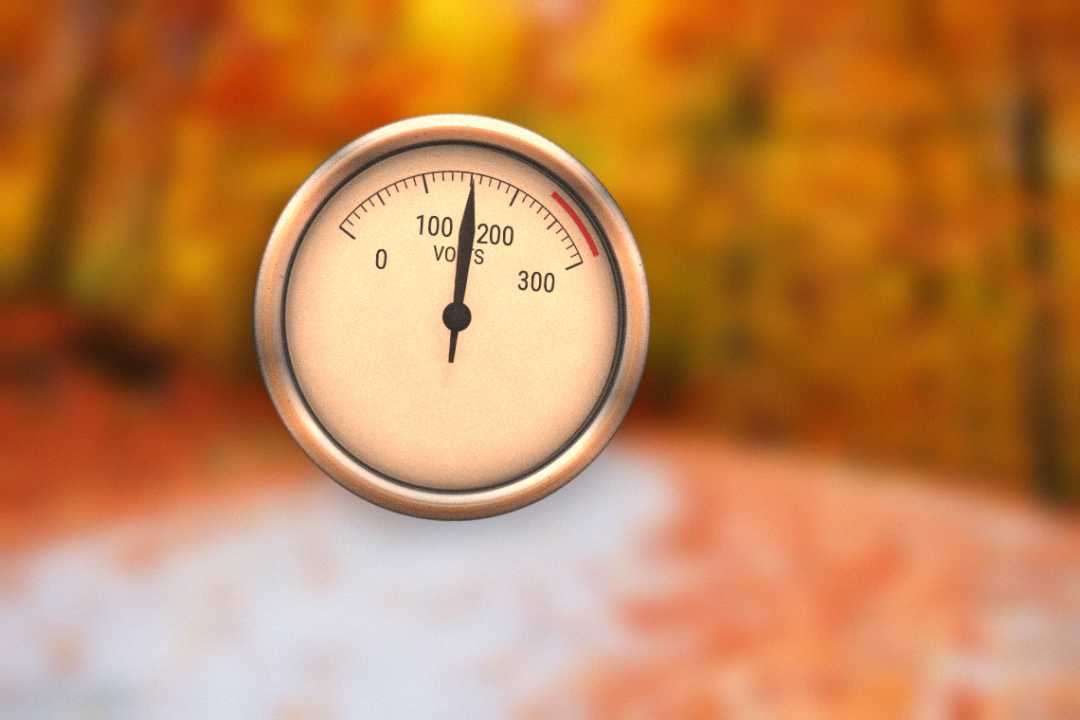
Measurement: 150 V
